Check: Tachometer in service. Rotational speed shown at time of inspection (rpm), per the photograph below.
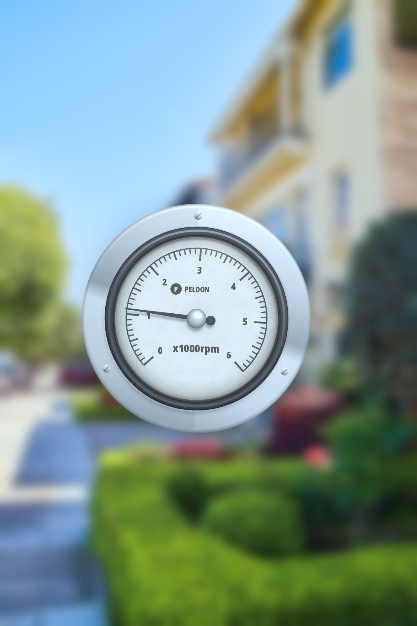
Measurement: 1100 rpm
